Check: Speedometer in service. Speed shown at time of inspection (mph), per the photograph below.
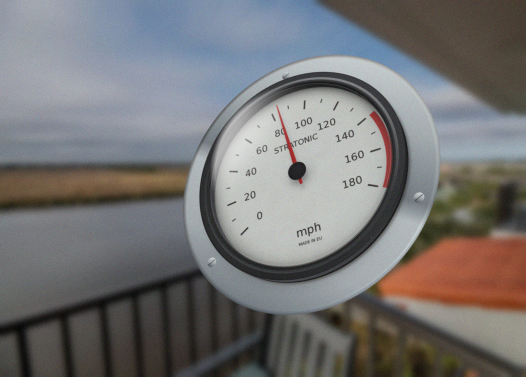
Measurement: 85 mph
